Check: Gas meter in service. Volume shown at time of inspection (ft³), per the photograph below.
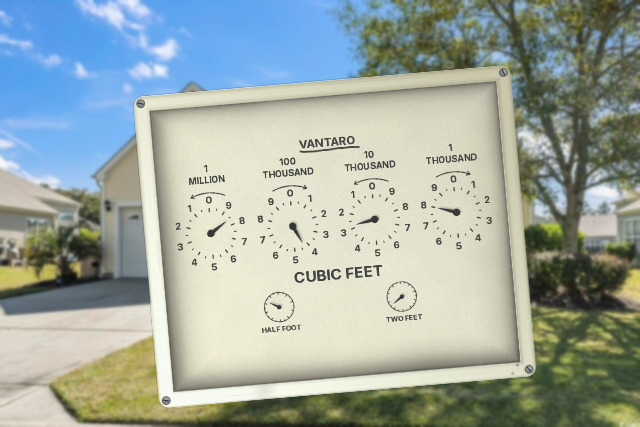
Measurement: 842800 ft³
